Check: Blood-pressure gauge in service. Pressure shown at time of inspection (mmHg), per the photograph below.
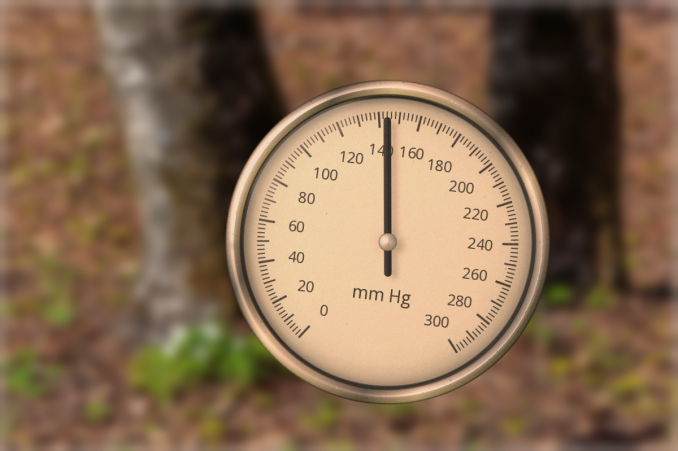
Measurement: 144 mmHg
